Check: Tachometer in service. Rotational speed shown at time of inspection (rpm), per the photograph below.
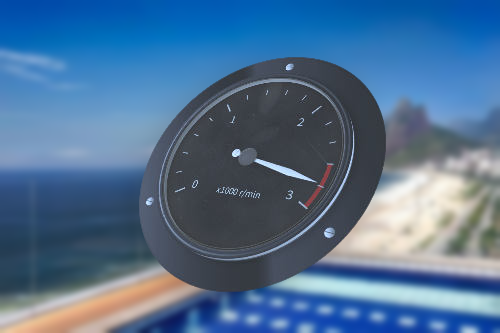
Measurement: 2800 rpm
